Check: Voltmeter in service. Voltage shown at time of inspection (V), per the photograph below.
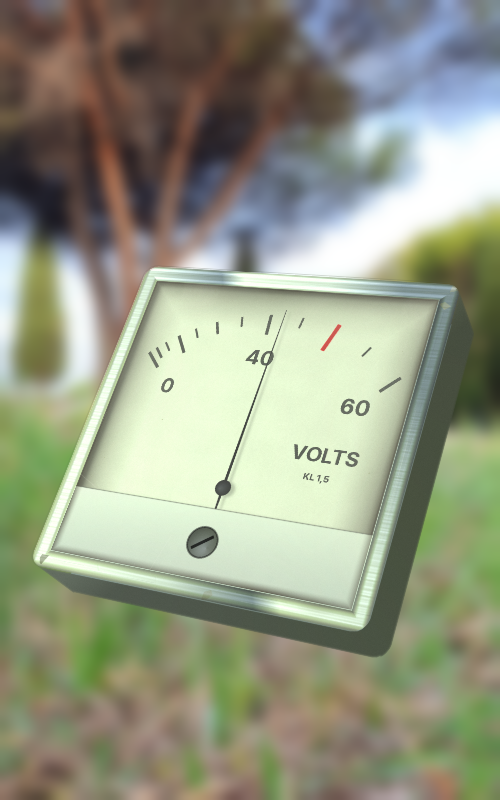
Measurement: 42.5 V
